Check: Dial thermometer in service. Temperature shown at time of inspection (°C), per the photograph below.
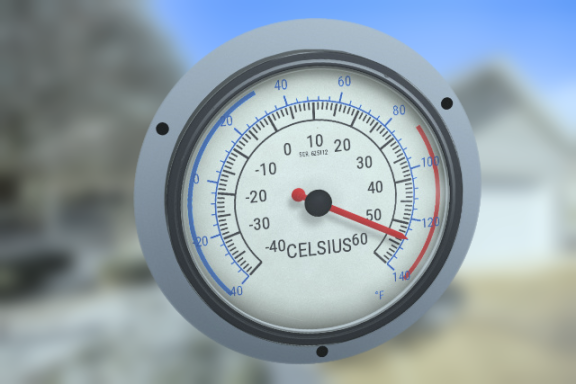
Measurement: 53 °C
